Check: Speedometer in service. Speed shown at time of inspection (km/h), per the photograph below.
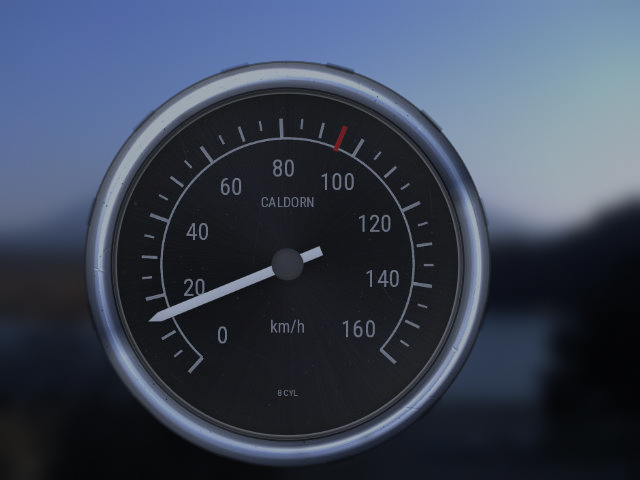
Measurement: 15 km/h
